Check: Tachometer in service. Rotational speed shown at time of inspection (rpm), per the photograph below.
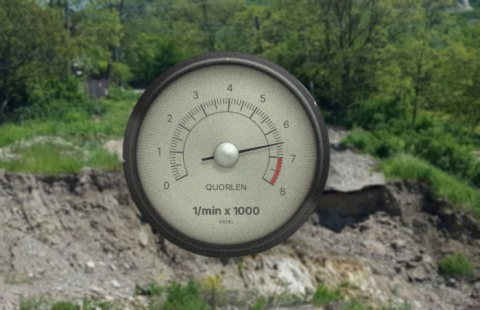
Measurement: 6500 rpm
